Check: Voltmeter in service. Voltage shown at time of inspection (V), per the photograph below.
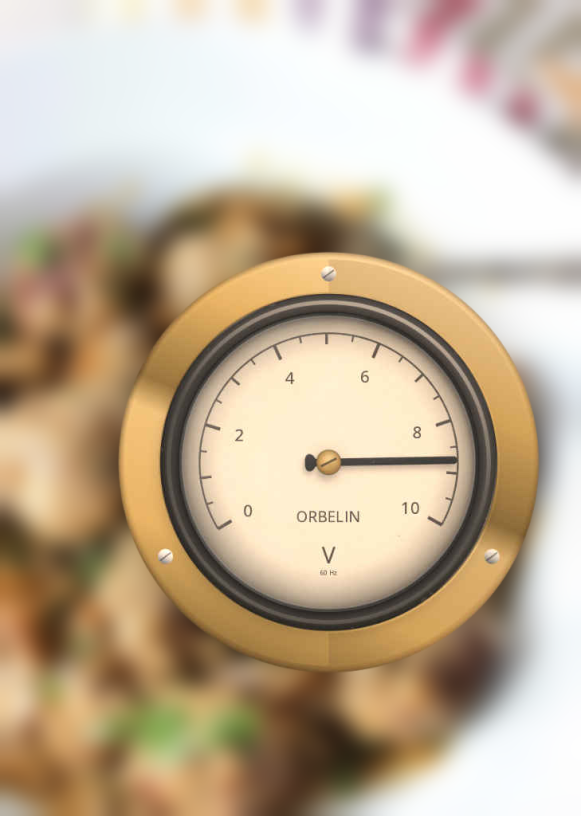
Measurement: 8.75 V
